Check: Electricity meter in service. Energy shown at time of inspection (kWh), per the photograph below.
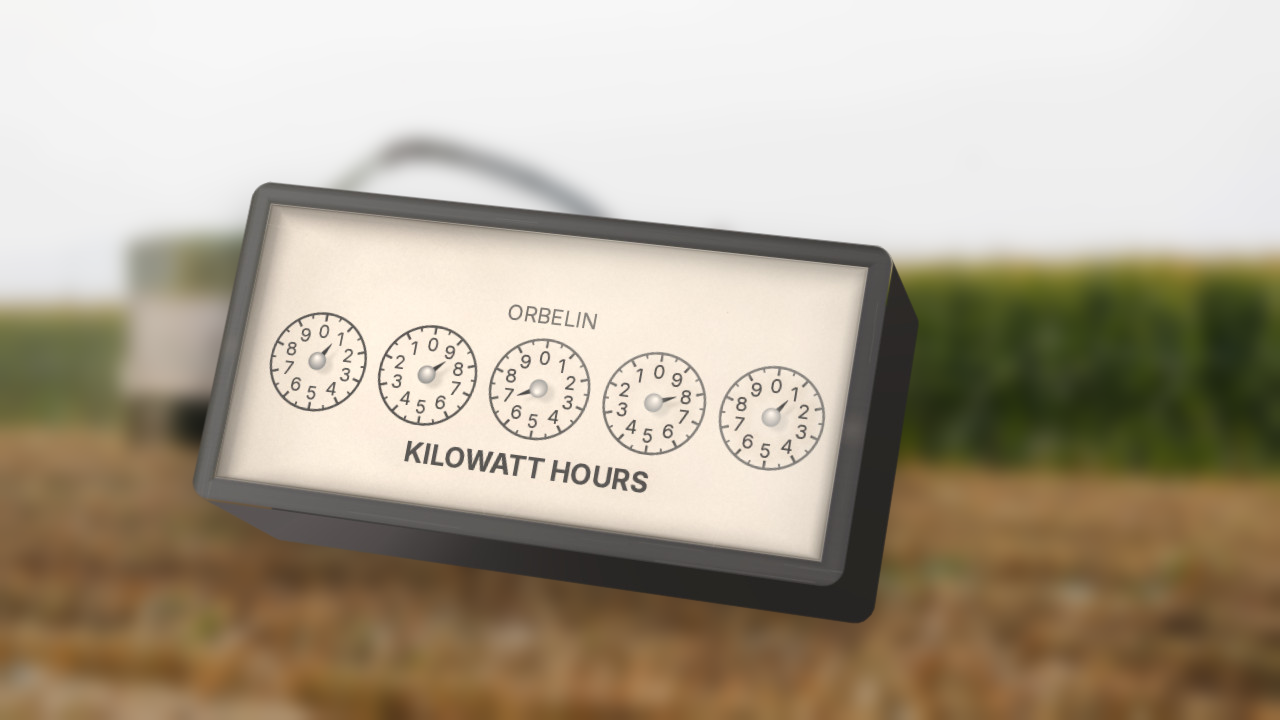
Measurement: 8681 kWh
